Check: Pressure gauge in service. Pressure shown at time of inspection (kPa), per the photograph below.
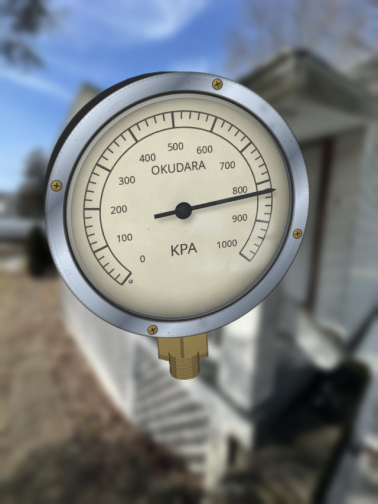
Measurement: 820 kPa
